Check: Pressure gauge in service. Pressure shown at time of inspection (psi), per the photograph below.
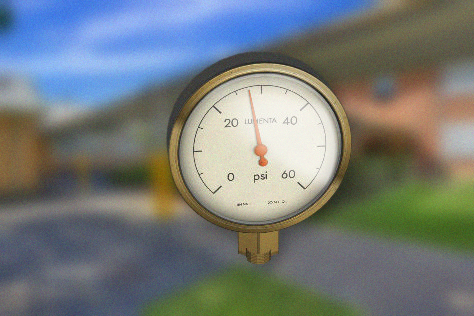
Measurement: 27.5 psi
